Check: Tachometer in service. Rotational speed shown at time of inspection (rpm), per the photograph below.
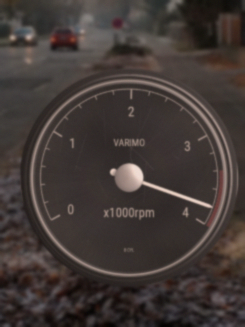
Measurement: 3800 rpm
